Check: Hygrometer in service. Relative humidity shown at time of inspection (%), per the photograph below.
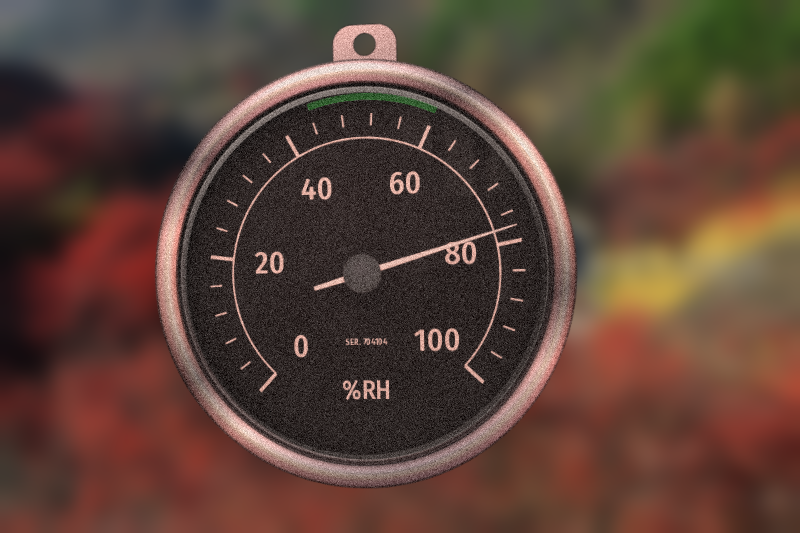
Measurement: 78 %
